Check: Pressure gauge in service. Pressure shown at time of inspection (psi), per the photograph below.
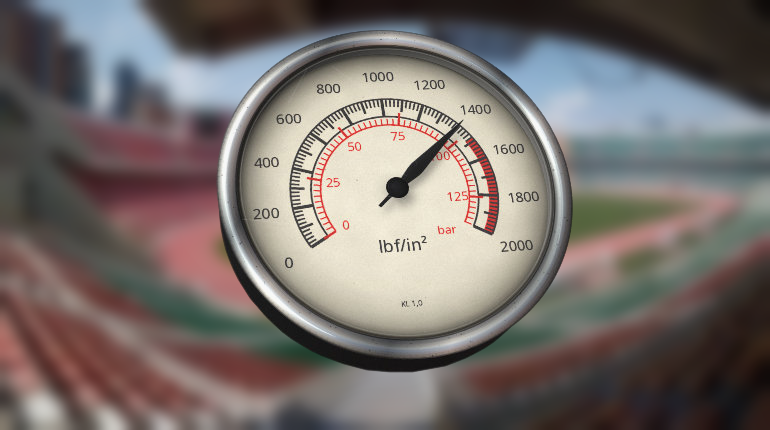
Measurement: 1400 psi
